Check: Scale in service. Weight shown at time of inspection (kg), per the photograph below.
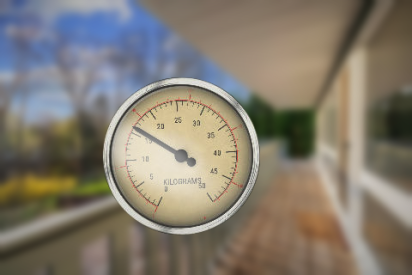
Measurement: 16 kg
